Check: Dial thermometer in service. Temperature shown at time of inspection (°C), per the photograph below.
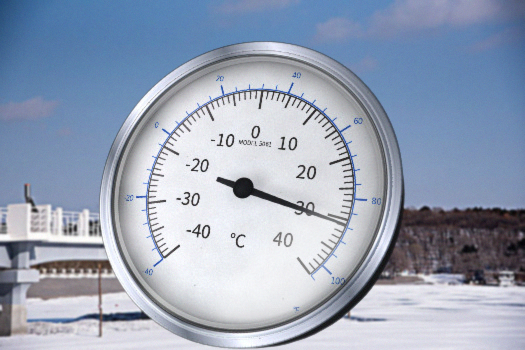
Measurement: 31 °C
